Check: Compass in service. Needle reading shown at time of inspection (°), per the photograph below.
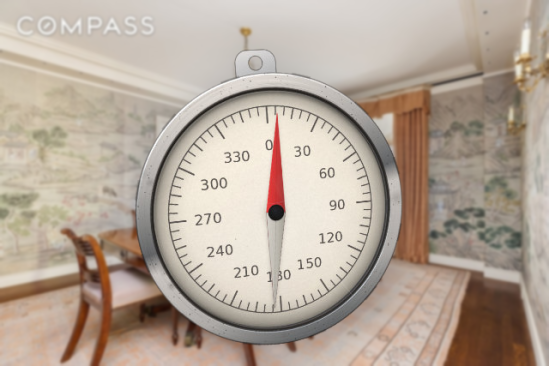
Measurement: 5 °
